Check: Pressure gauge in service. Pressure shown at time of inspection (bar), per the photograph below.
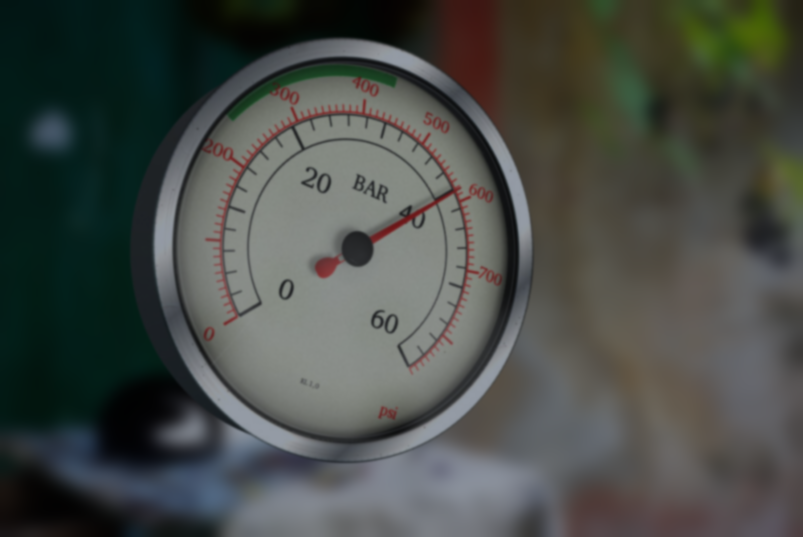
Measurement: 40 bar
